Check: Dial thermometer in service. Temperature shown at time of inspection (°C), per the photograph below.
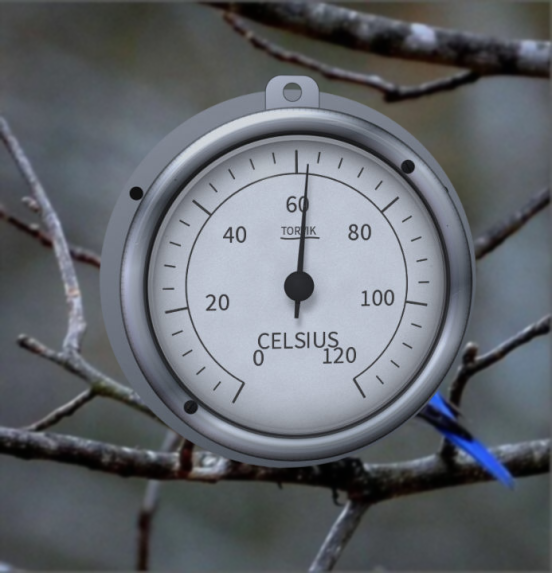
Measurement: 62 °C
